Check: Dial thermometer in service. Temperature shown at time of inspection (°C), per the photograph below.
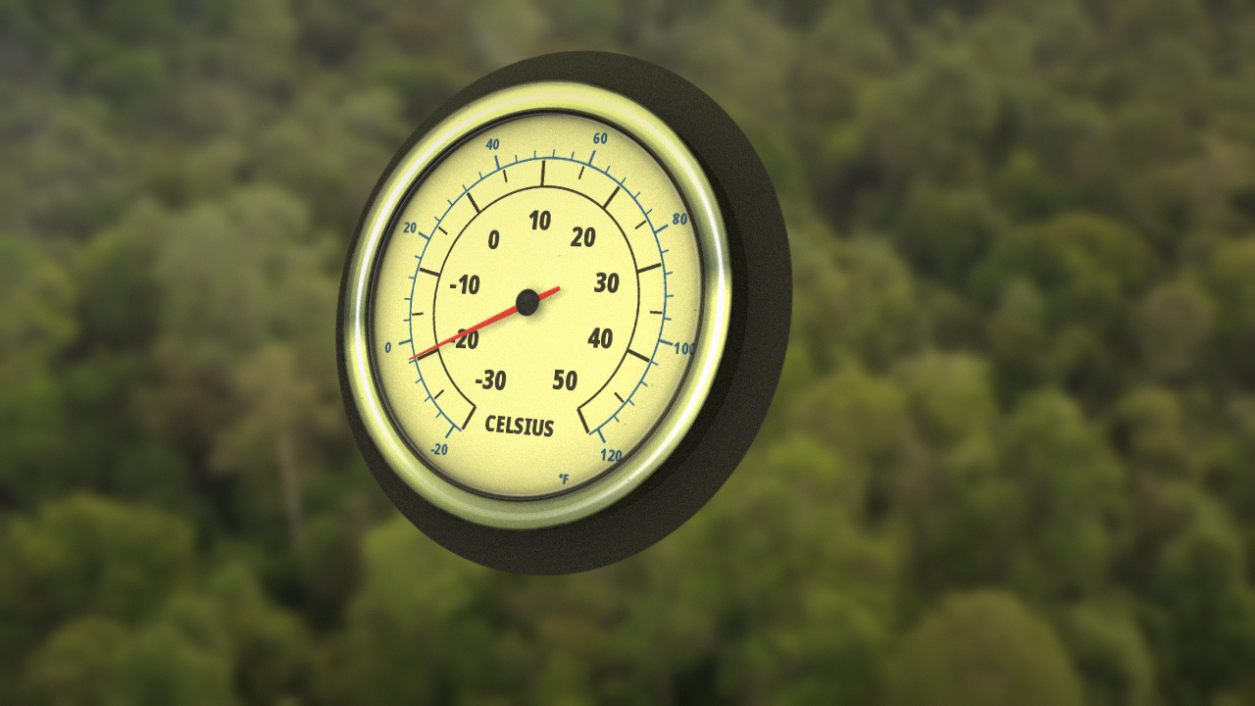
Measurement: -20 °C
